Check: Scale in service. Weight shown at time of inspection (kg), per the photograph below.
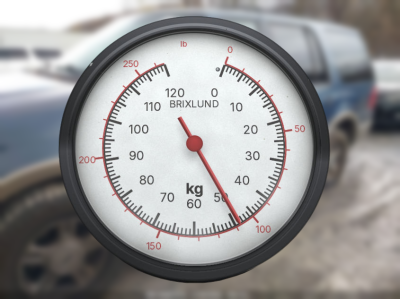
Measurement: 49 kg
